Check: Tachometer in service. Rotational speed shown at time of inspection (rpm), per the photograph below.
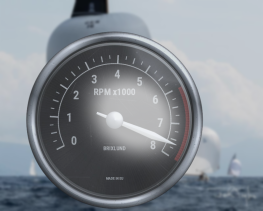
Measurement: 7625 rpm
